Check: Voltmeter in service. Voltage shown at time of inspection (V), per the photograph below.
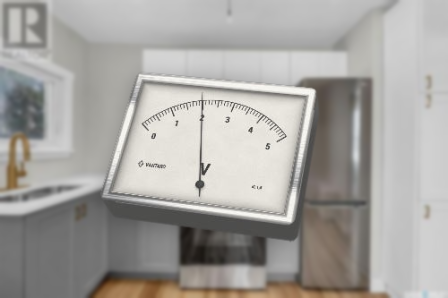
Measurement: 2 V
